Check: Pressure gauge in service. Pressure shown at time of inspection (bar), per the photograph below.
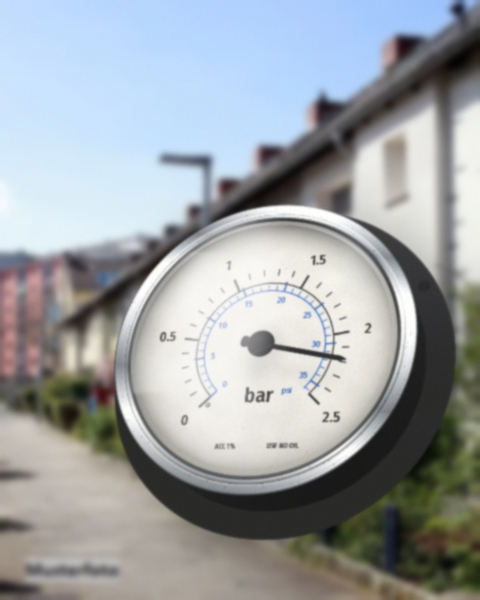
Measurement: 2.2 bar
